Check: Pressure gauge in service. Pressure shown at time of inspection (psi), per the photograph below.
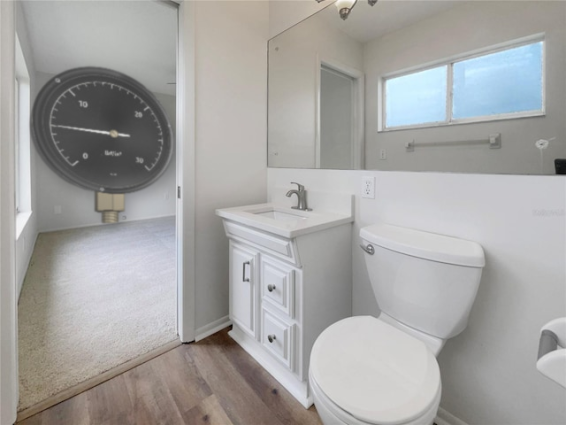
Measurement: 5 psi
